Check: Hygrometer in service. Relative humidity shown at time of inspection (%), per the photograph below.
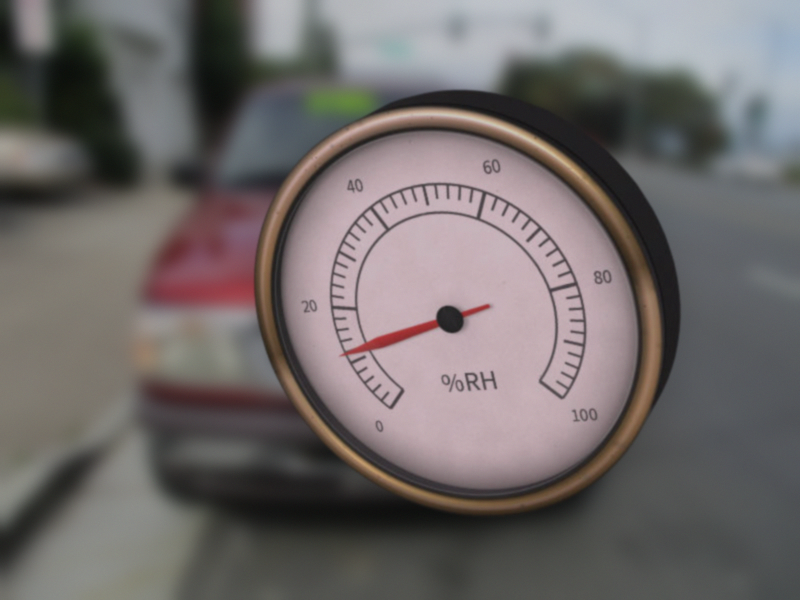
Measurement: 12 %
